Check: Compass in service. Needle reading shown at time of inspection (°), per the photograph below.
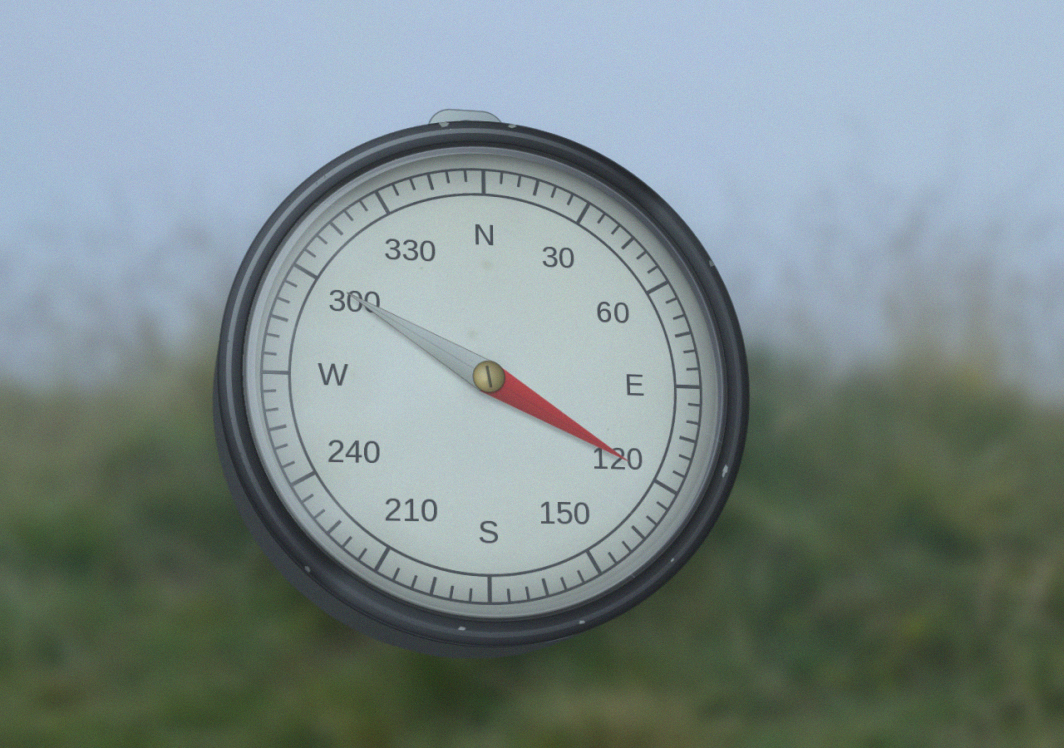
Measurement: 120 °
